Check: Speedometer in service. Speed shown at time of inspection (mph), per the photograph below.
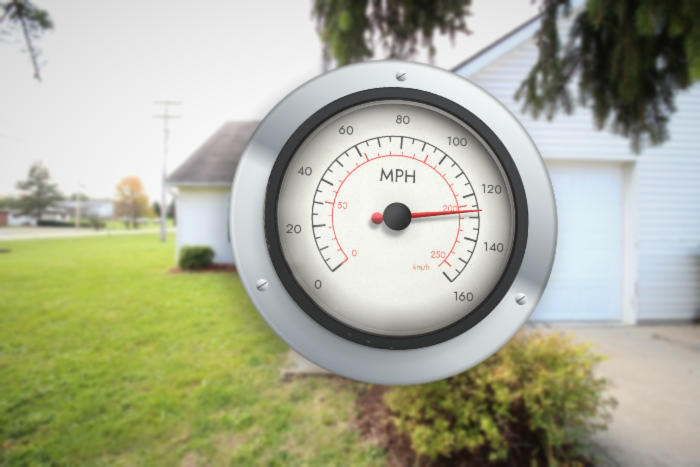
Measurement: 127.5 mph
